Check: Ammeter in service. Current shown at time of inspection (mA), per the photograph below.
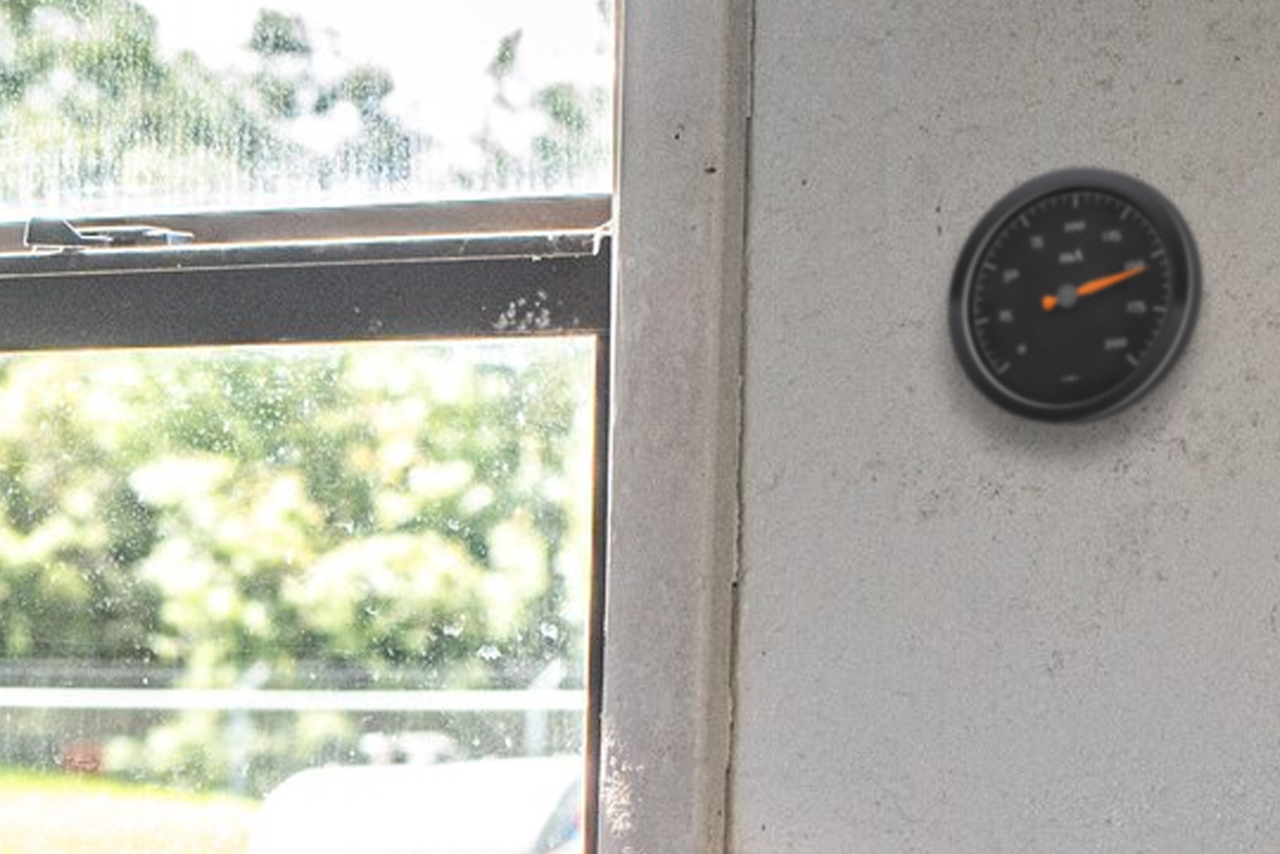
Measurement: 155 mA
